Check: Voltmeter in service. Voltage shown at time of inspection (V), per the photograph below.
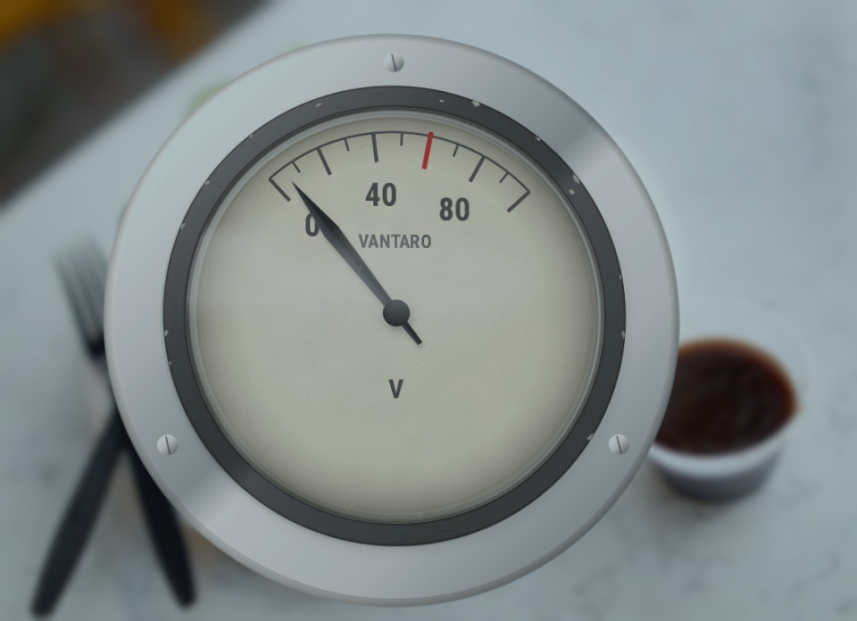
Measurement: 5 V
